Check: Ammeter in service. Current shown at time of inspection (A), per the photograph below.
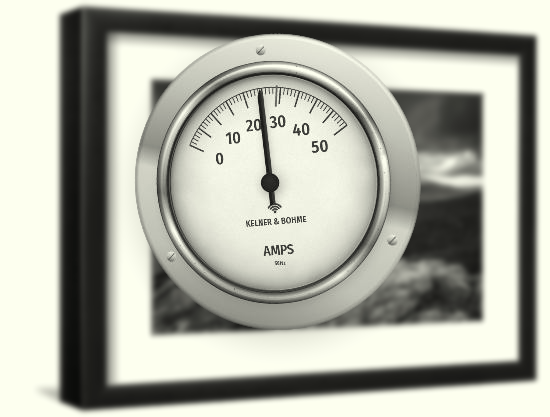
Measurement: 25 A
